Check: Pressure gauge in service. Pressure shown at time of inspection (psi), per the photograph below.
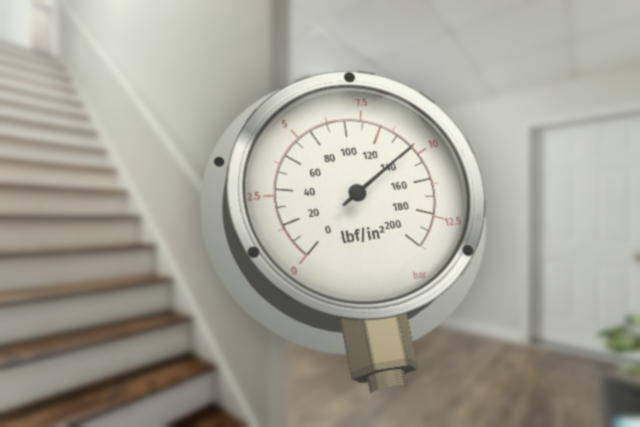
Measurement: 140 psi
